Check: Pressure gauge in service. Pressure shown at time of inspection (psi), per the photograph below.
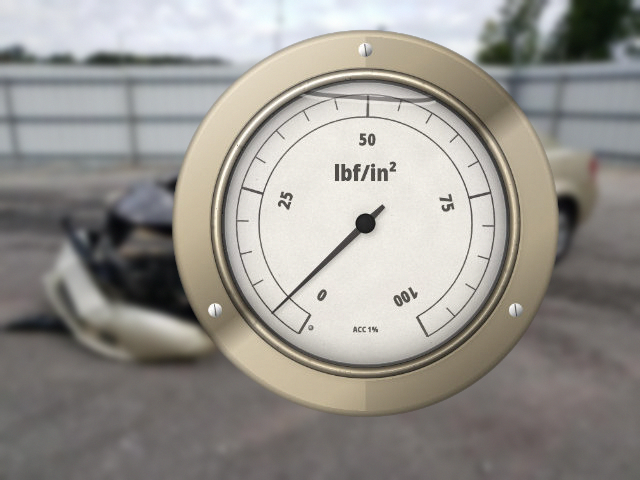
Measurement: 5 psi
